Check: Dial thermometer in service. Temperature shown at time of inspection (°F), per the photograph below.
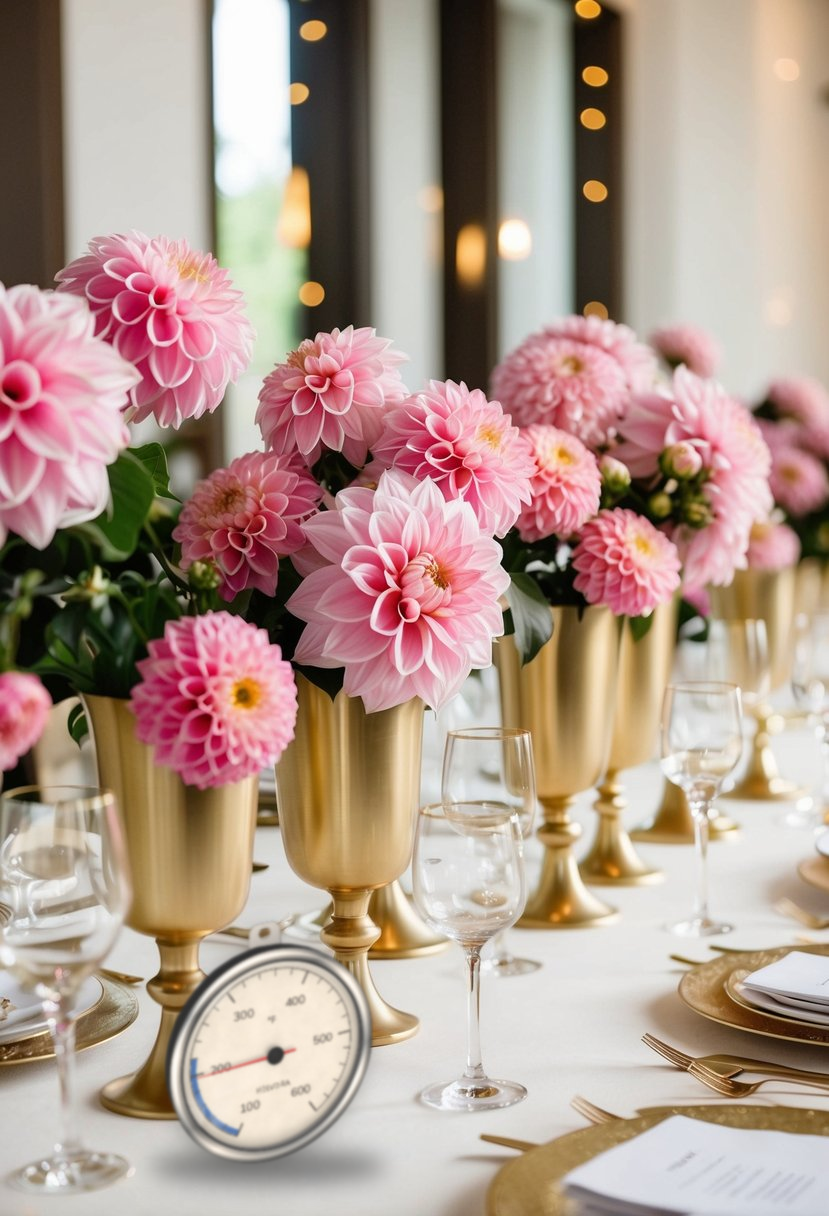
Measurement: 200 °F
